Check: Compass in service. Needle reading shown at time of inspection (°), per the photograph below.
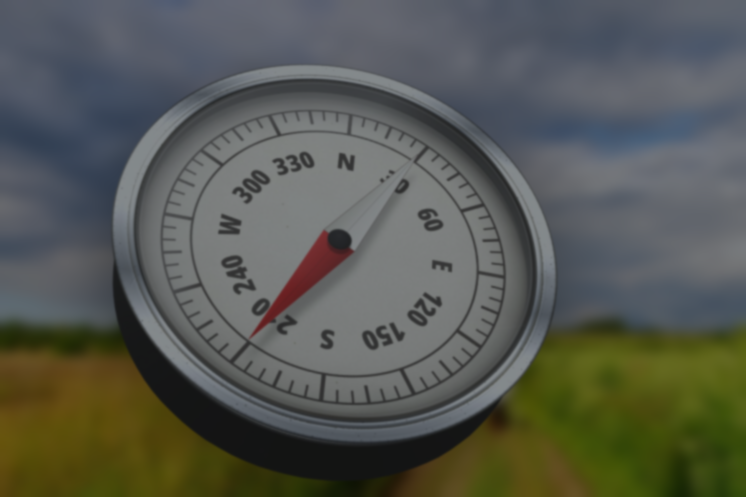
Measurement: 210 °
